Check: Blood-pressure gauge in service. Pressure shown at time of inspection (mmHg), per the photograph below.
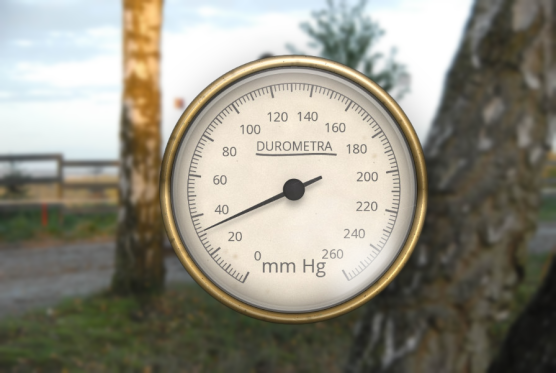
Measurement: 32 mmHg
